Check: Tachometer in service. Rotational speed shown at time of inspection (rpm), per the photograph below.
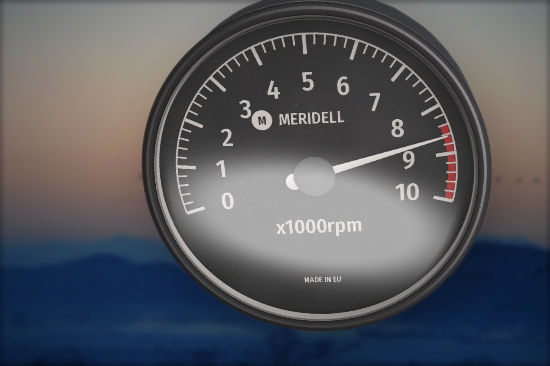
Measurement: 8600 rpm
